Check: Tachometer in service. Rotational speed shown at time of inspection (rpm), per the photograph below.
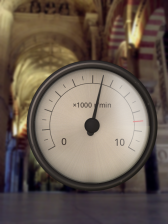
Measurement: 5500 rpm
